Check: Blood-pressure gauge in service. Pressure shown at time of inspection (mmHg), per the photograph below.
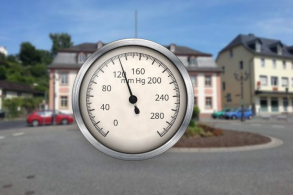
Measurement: 130 mmHg
